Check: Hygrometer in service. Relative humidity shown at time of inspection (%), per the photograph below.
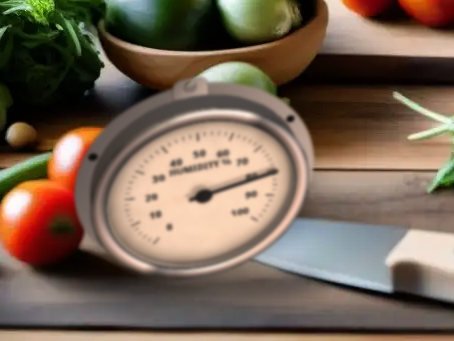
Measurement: 80 %
